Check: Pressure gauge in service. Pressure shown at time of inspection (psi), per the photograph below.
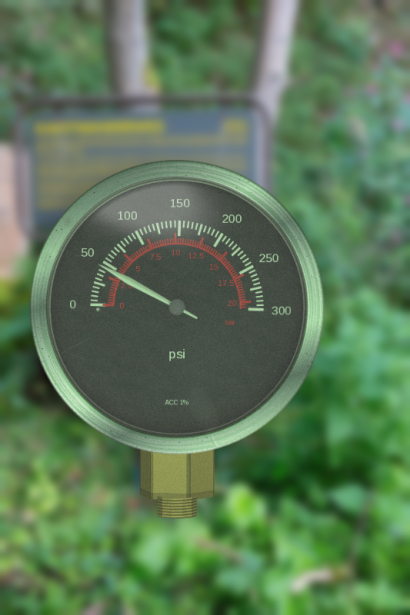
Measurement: 45 psi
